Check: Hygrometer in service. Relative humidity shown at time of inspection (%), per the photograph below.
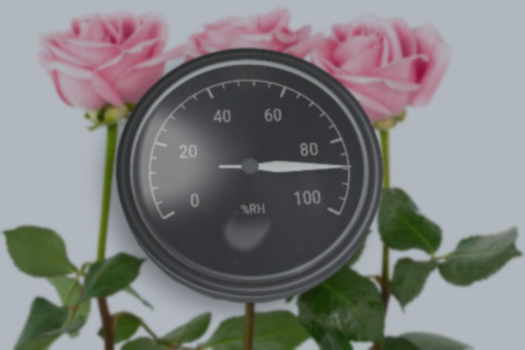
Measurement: 88 %
